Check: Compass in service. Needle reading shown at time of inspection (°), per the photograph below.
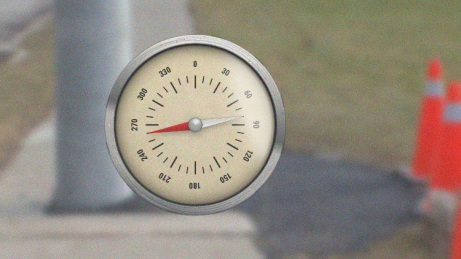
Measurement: 260 °
